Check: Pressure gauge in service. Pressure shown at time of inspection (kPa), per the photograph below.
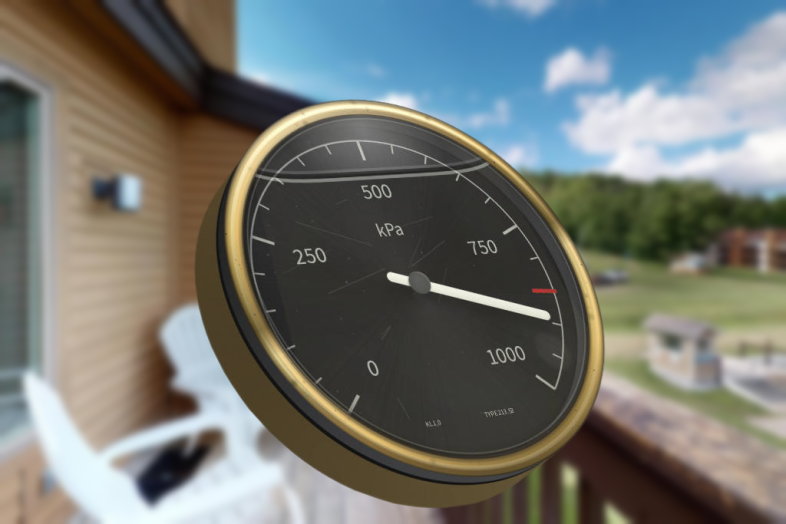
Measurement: 900 kPa
